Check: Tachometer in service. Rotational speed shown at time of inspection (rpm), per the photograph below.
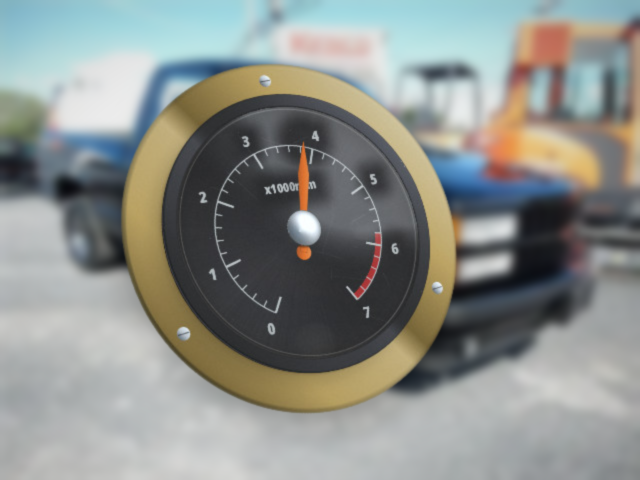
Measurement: 3800 rpm
